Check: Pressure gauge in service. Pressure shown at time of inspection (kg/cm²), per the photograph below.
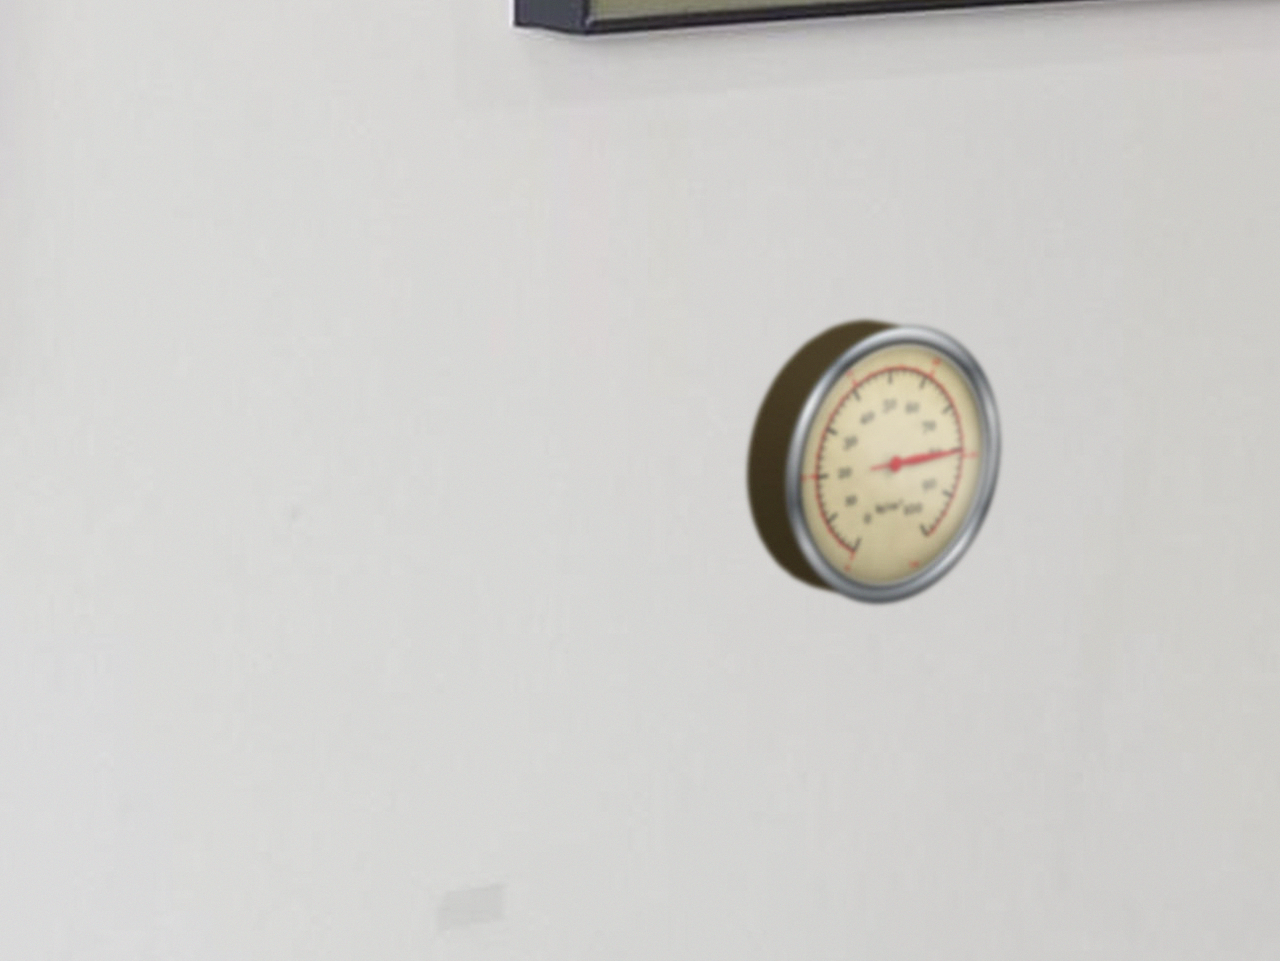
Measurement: 80 kg/cm²
